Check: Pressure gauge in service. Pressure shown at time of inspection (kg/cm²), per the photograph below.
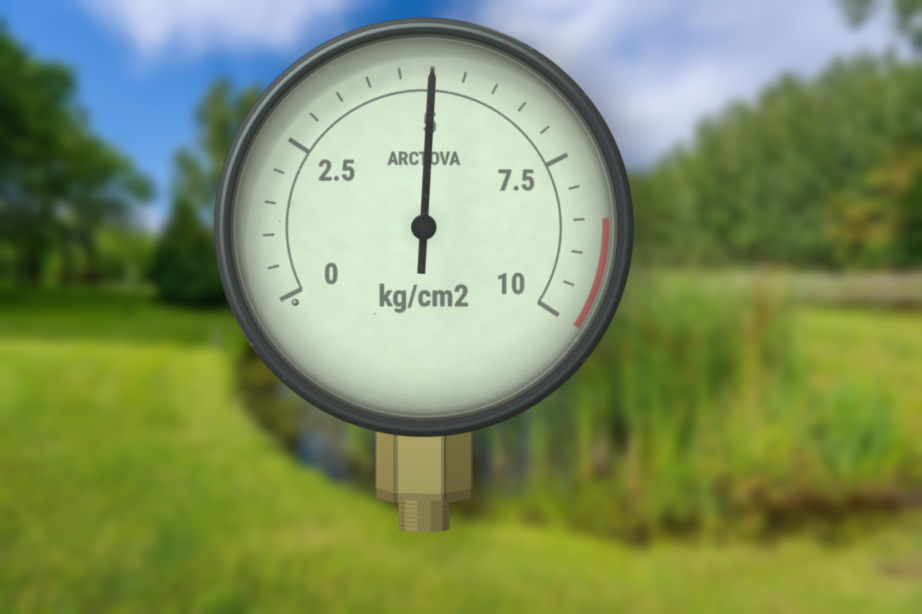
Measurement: 5 kg/cm²
